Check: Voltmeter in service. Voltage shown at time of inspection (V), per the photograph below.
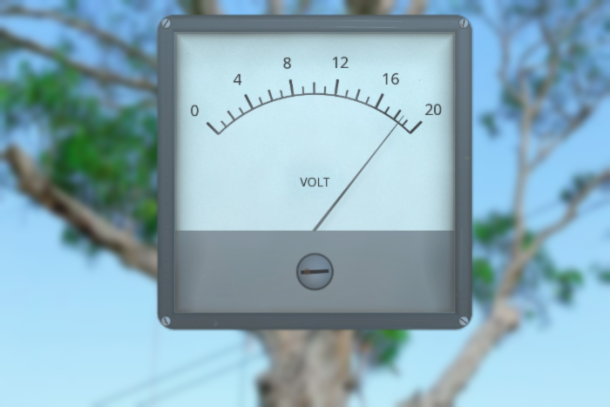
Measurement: 18.5 V
